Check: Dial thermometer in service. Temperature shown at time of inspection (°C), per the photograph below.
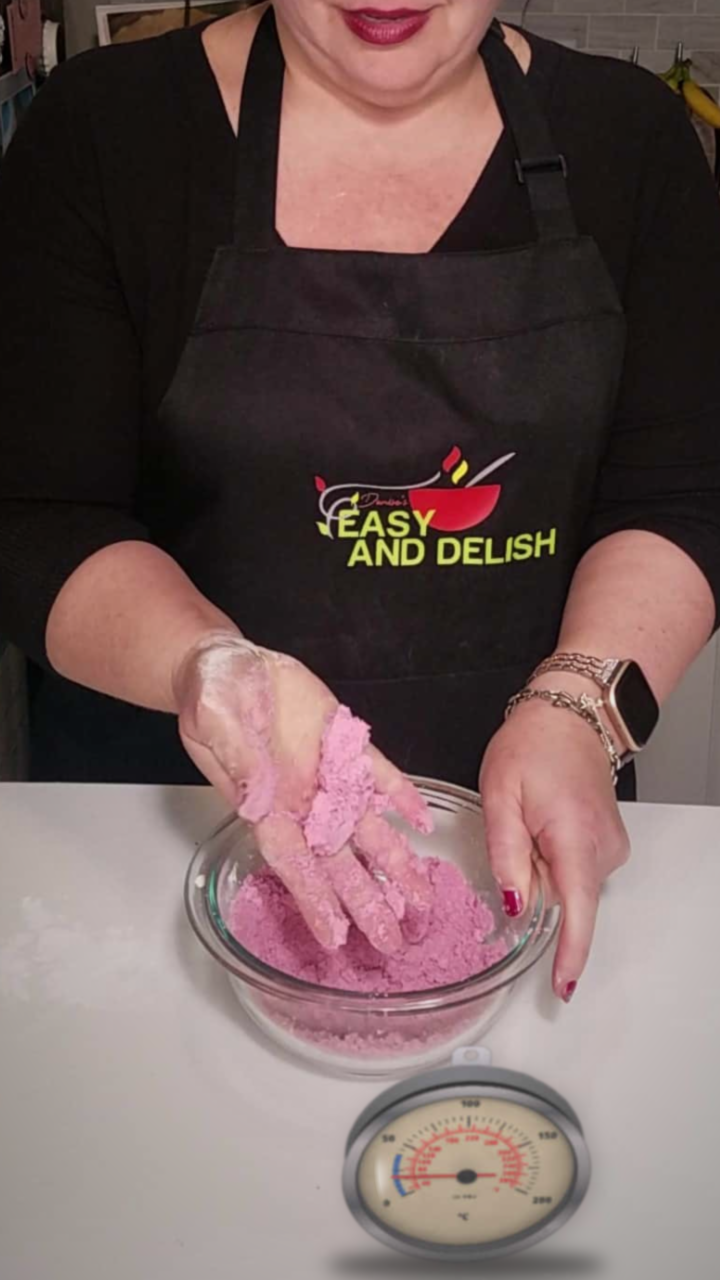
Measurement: 25 °C
